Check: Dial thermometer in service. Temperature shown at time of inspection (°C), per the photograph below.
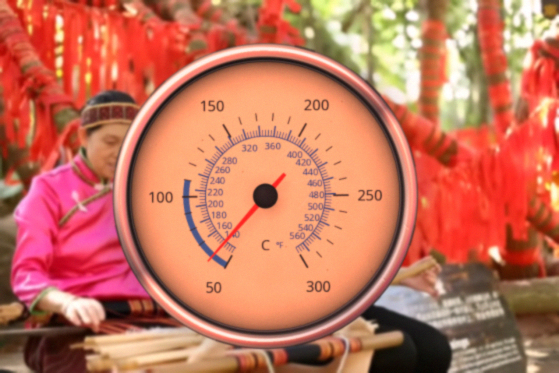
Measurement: 60 °C
